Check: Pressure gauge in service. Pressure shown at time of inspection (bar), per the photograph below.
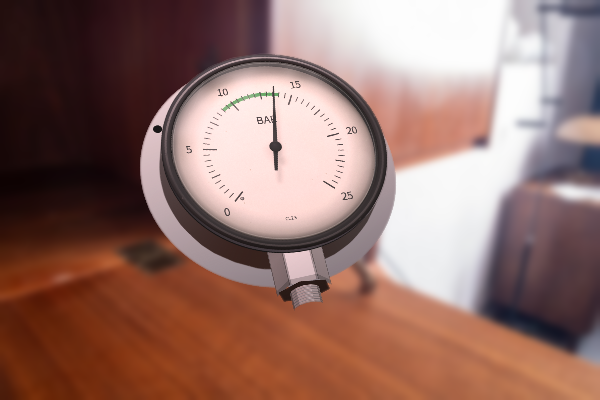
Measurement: 13.5 bar
